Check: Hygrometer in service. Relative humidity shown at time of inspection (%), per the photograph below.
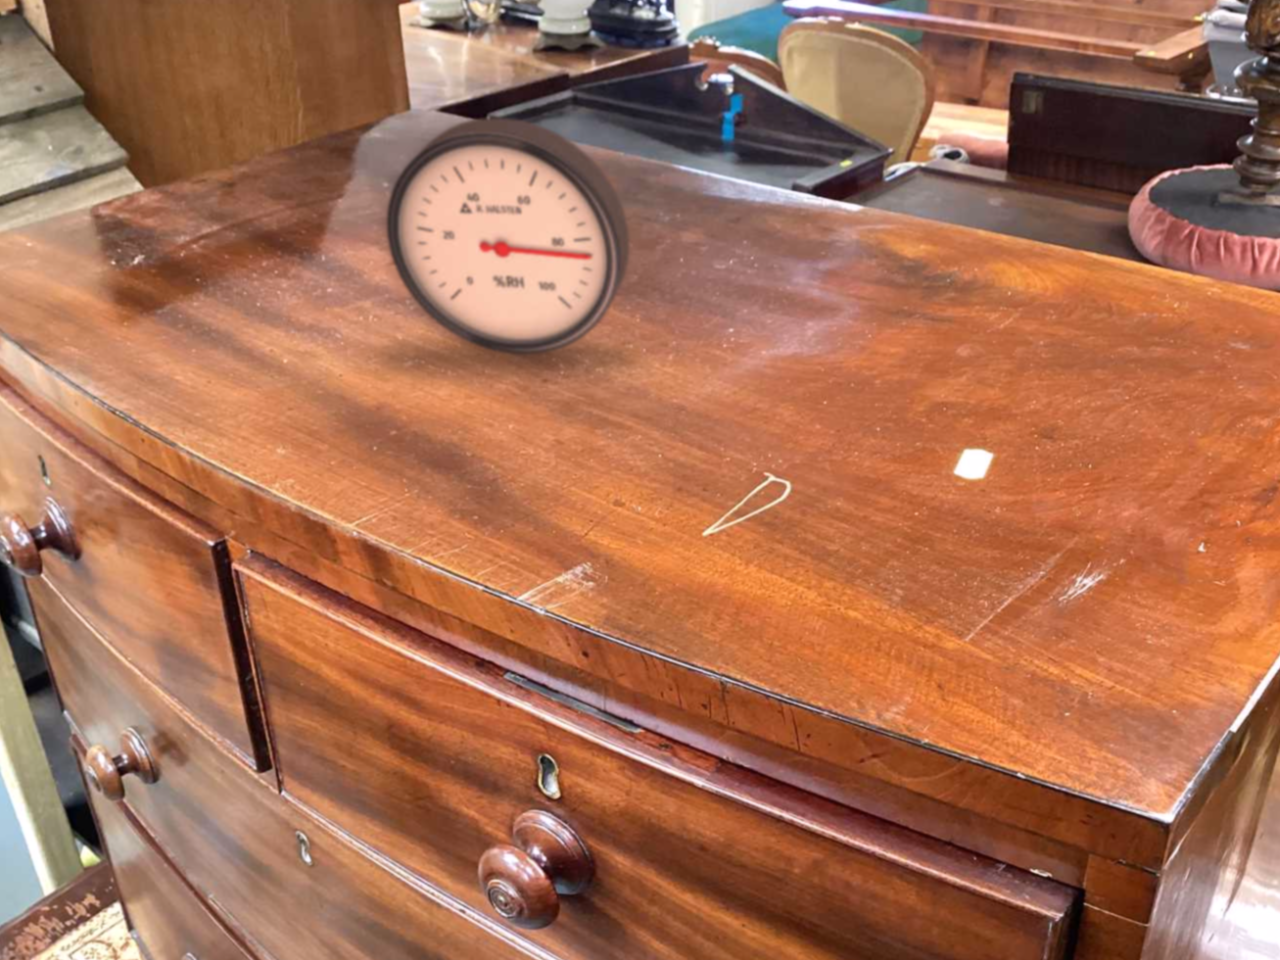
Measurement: 84 %
